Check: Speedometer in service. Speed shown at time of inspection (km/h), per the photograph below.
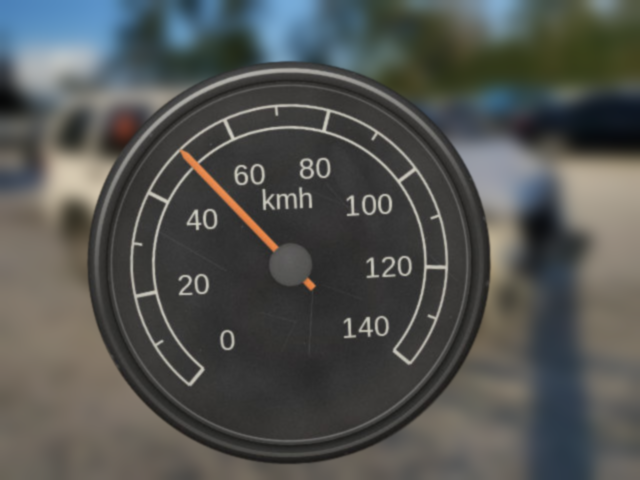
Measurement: 50 km/h
